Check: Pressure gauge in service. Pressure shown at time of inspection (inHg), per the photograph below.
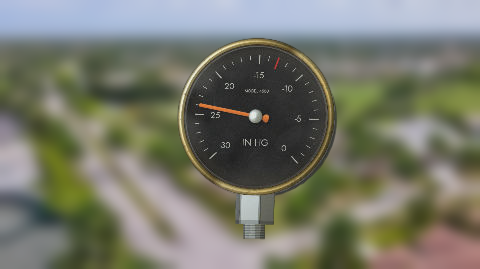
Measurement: -24 inHg
